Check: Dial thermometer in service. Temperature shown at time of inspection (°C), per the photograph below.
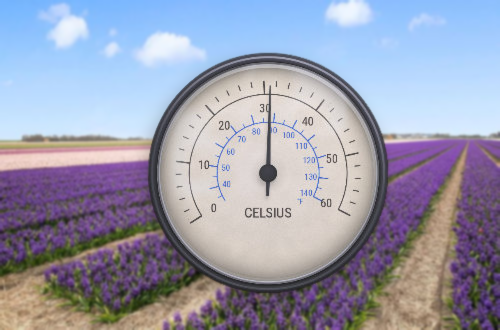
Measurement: 31 °C
